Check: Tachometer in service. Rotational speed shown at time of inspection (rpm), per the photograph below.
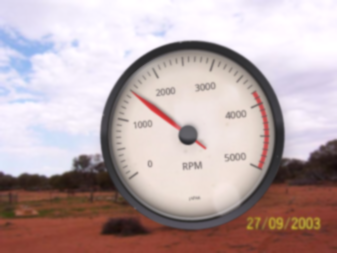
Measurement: 1500 rpm
